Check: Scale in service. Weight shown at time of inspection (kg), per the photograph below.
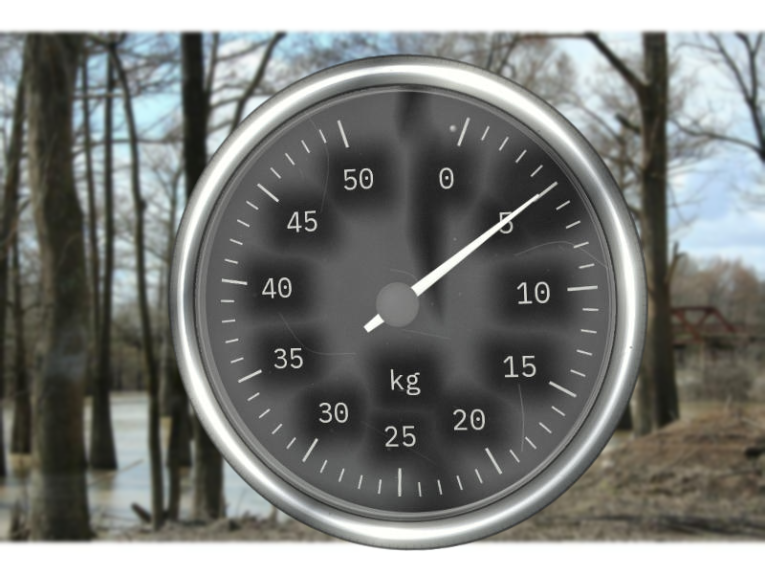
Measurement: 5 kg
